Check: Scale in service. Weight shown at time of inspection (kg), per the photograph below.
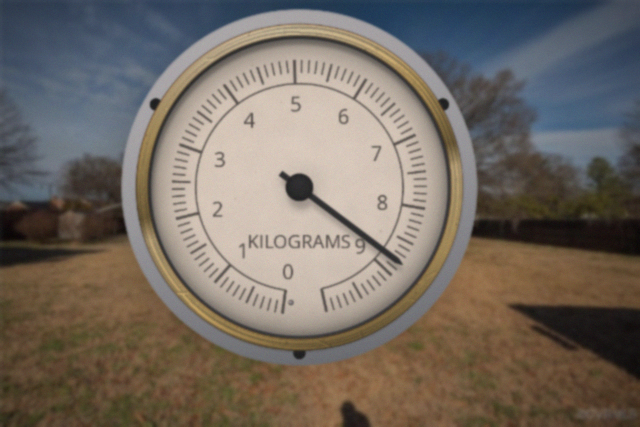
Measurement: 8.8 kg
